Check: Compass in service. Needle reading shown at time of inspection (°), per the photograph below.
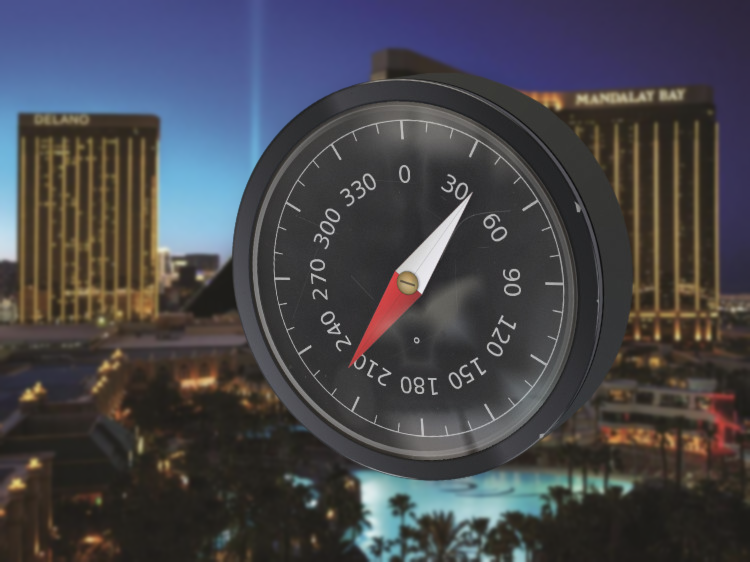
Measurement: 220 °
